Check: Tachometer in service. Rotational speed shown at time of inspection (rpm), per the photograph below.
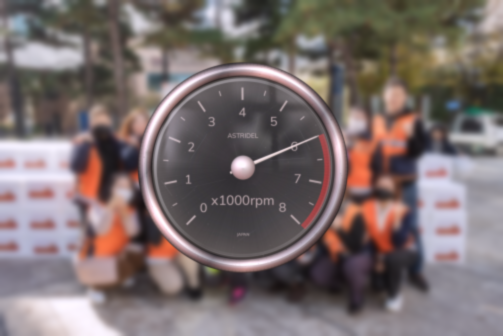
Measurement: 6000 rpm
